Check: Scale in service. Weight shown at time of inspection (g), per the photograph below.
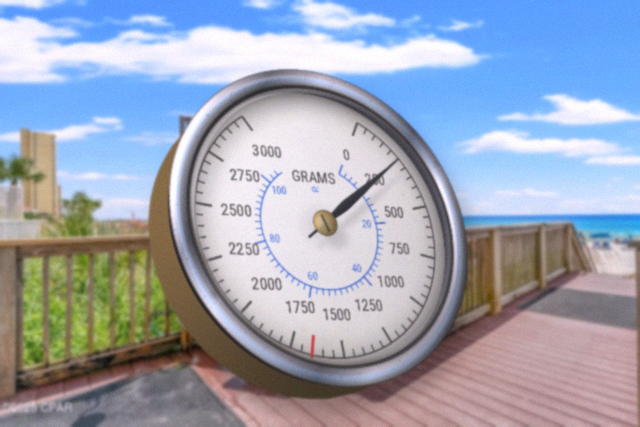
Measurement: 250 g
